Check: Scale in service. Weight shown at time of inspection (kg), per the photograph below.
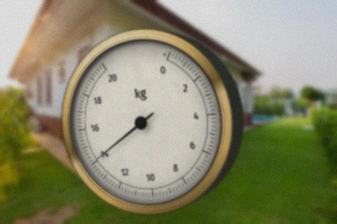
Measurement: 14 kg
